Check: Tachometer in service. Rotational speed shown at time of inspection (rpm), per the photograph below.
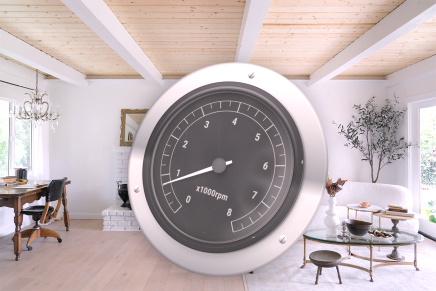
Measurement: 750 rpm
